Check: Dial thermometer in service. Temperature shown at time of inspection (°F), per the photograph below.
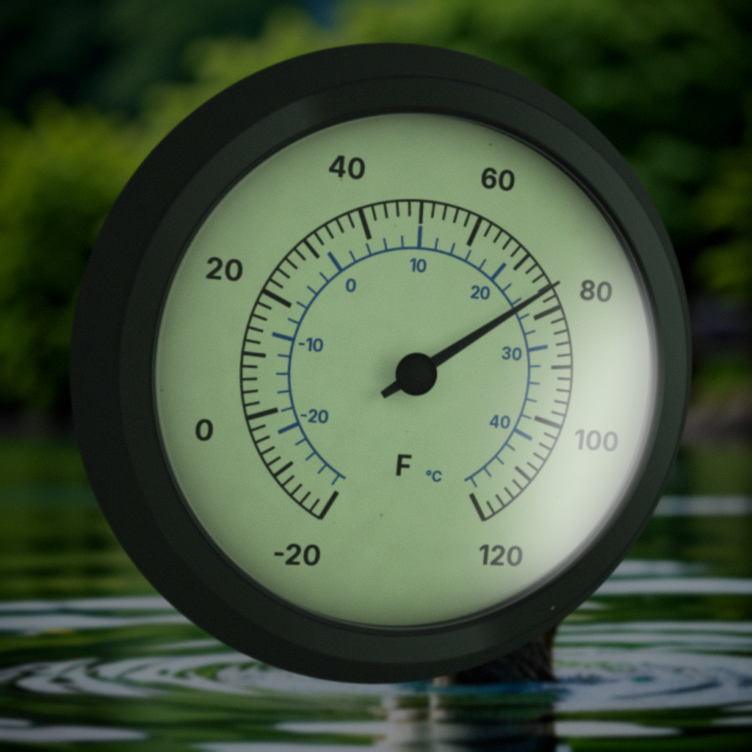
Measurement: 76 °F
